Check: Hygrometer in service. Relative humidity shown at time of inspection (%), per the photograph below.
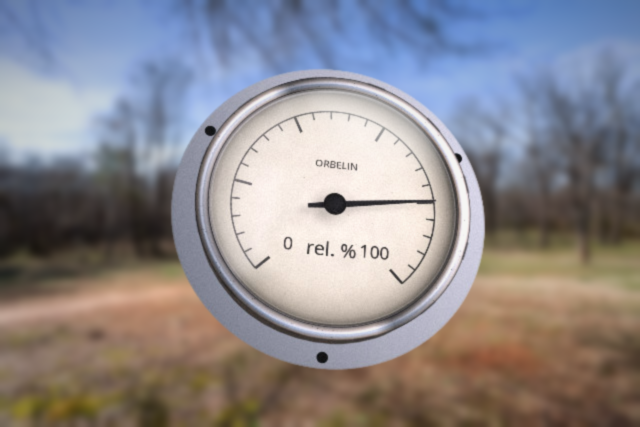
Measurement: 80 %
